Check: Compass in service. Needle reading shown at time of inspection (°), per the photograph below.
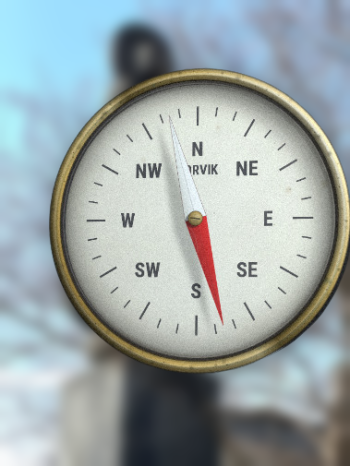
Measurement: 165 °
